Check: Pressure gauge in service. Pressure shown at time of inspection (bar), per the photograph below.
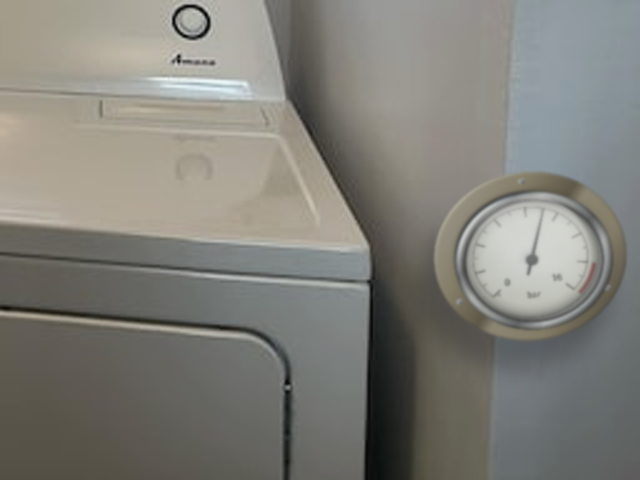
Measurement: 9 bar
